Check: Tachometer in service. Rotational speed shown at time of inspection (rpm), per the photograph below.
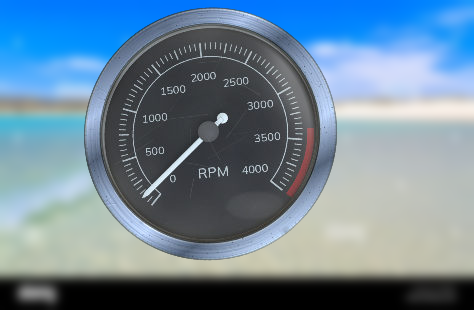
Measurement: 100 rpm
